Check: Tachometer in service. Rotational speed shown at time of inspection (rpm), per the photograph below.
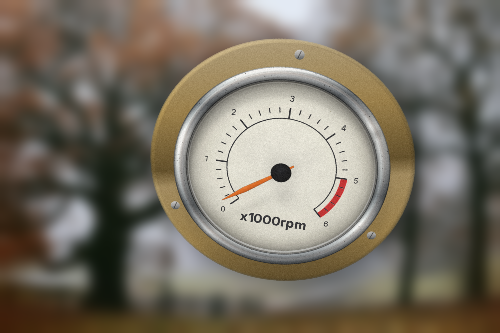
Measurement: 200 rpm
